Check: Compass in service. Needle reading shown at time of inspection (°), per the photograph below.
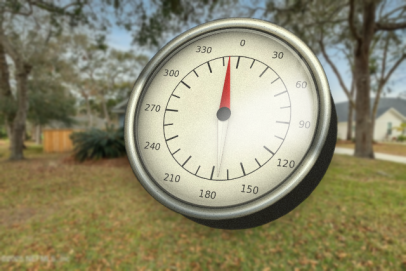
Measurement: 352.5 °
